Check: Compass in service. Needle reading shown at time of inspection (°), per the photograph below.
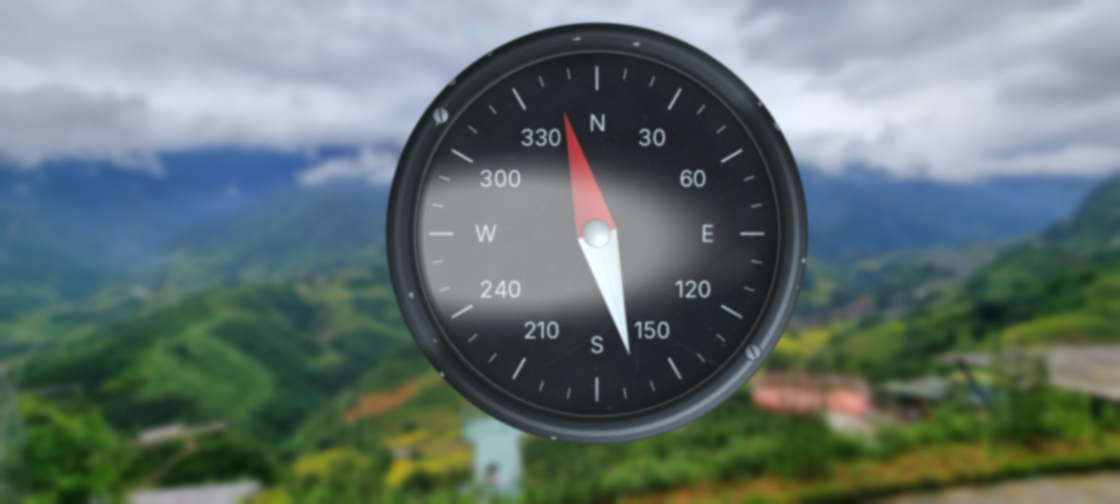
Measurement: 345 °
